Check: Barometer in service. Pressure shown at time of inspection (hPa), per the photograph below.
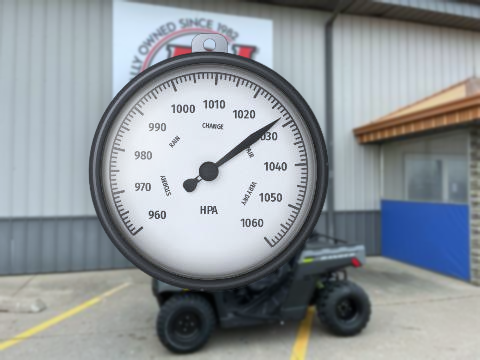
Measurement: 1028 hPa
